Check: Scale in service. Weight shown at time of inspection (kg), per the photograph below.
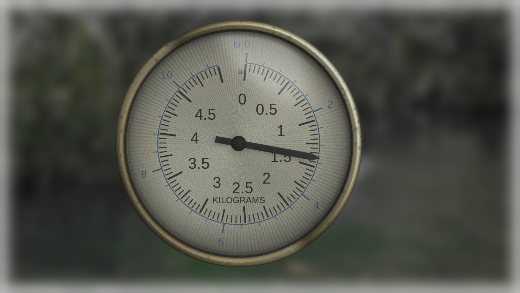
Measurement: 1.4 kg
